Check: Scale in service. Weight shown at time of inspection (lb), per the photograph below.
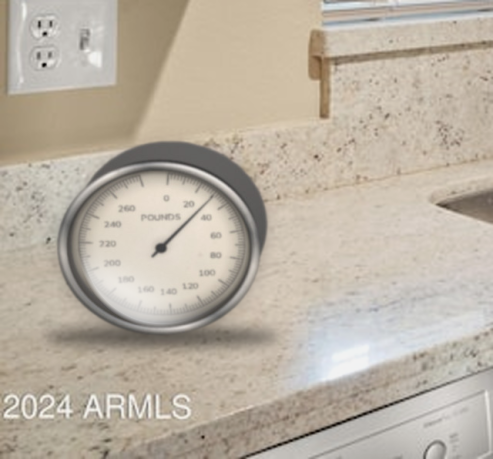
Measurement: 30 lb
